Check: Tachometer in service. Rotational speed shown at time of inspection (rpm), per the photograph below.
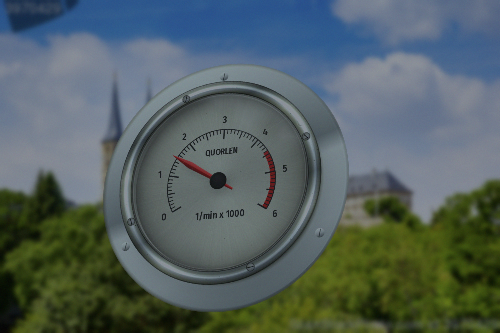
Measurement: 1500 rpm
